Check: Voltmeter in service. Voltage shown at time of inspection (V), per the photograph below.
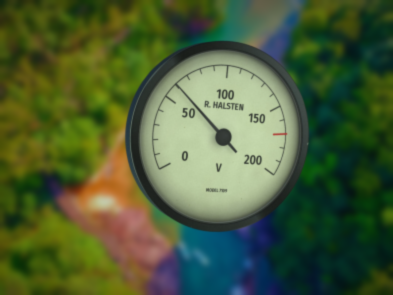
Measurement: 60 V
